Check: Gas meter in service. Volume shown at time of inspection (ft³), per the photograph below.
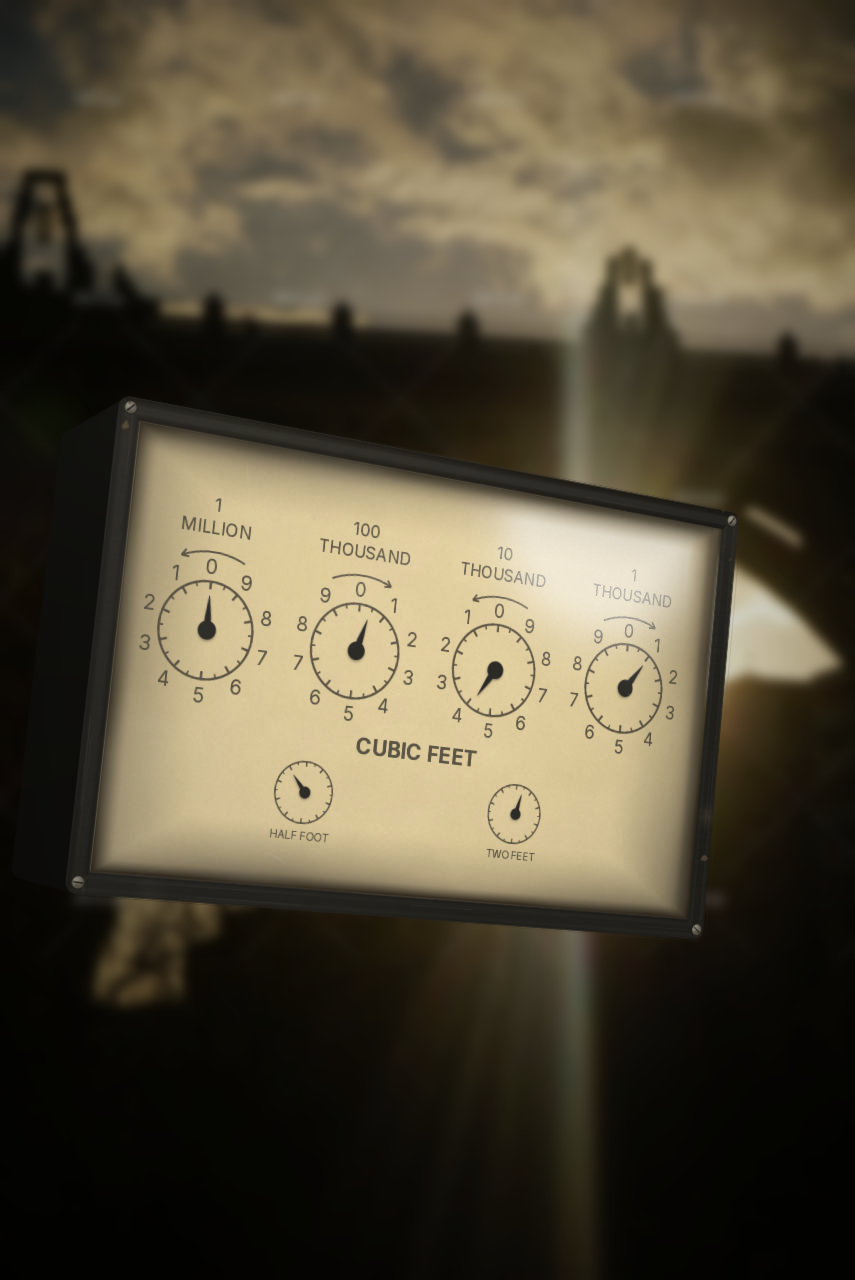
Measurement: 4100 ft³
